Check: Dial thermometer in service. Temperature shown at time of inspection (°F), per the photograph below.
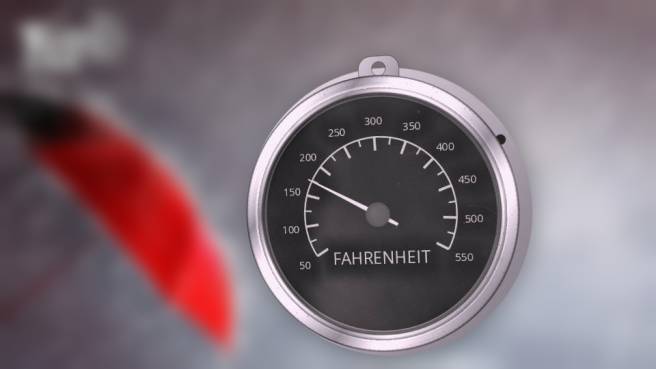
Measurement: 175 °F
